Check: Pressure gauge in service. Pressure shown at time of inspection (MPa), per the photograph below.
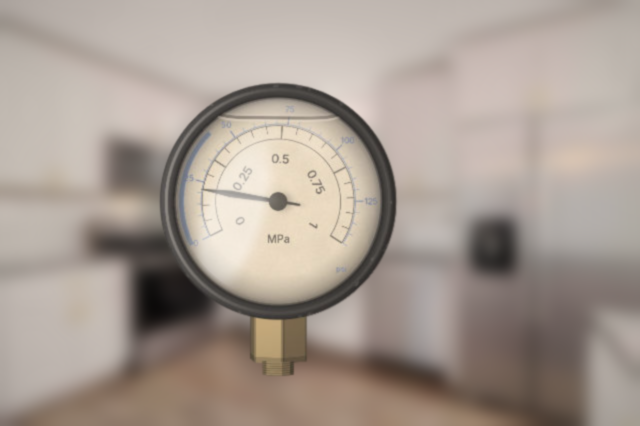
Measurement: 0.15 MPa
